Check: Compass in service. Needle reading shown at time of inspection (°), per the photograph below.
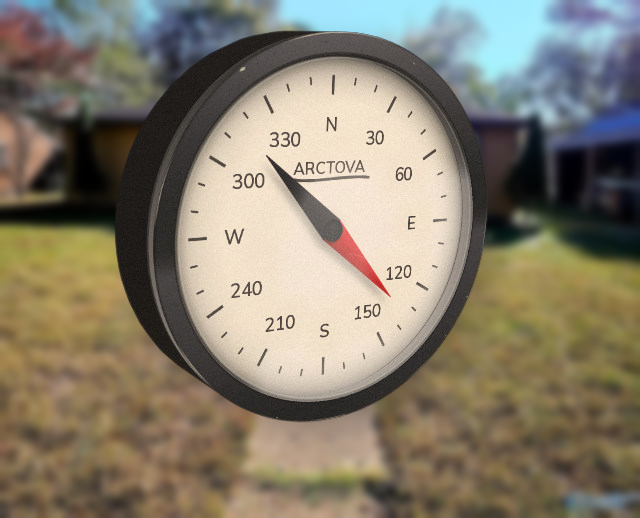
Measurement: 135 °
